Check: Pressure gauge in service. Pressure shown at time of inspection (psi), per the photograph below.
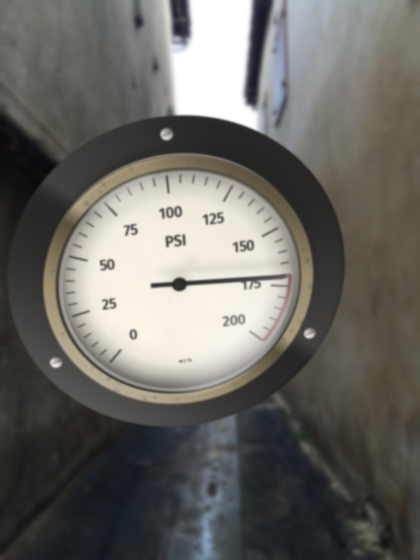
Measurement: 170 psi
